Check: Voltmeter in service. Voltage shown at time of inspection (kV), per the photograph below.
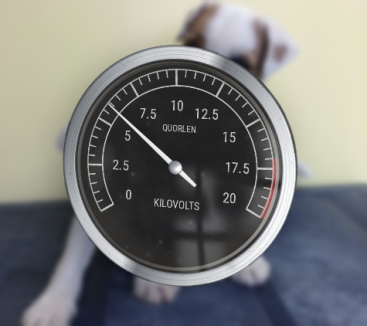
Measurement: 6 kV
